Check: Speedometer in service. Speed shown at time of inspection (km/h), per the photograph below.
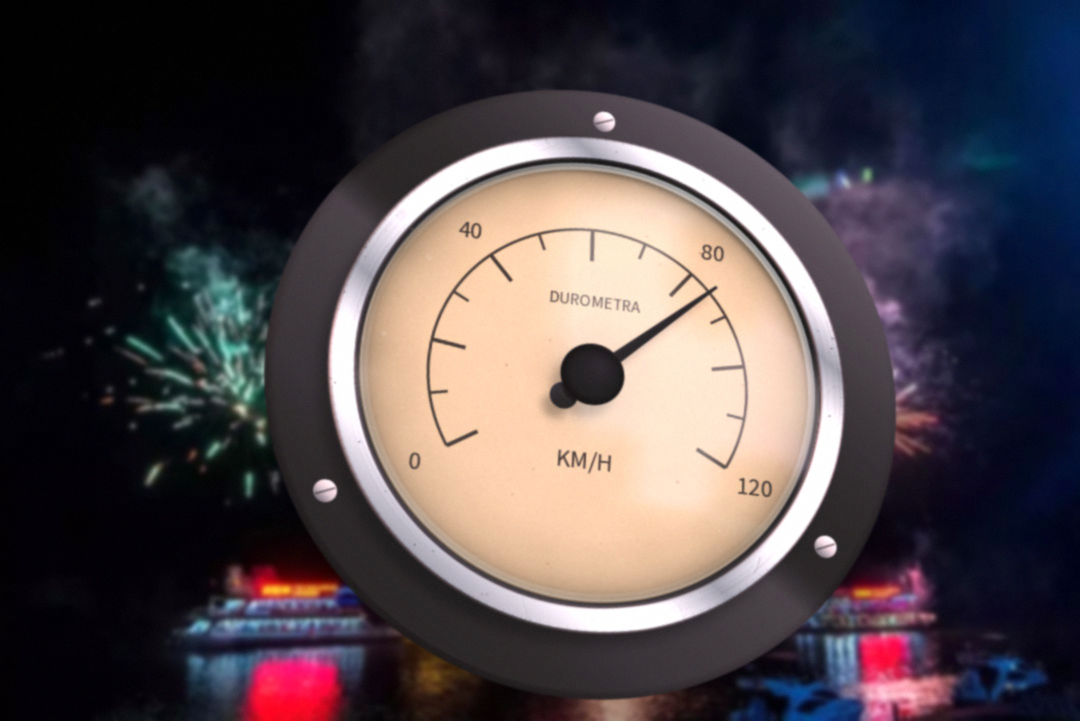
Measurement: 85 km/h
